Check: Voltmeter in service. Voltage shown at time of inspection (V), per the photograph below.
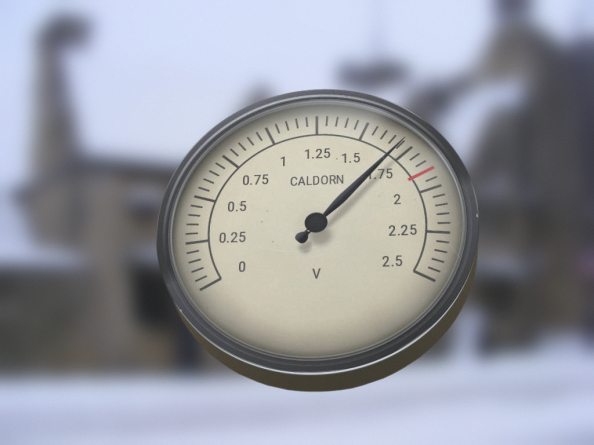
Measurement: 1.7 V
